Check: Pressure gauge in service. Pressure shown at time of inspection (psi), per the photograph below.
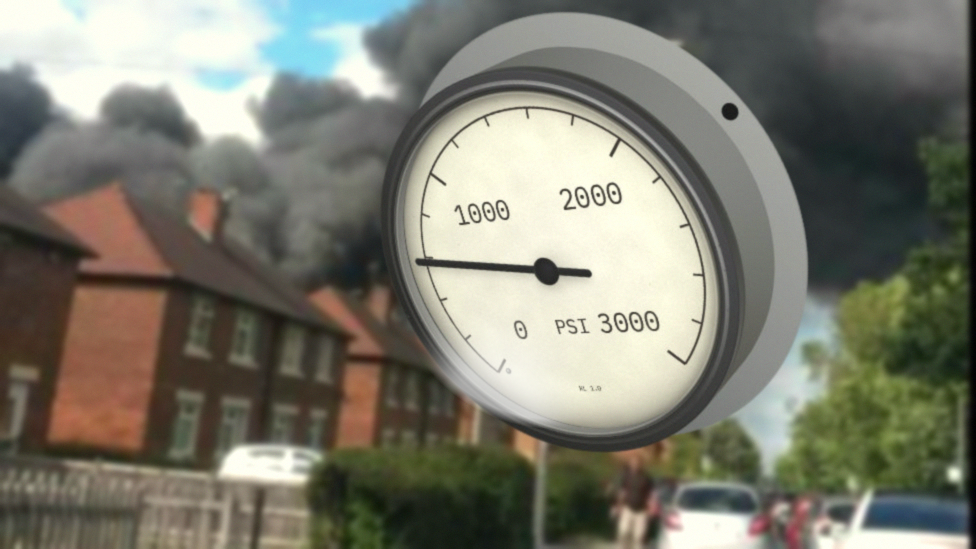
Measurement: 600 psi
